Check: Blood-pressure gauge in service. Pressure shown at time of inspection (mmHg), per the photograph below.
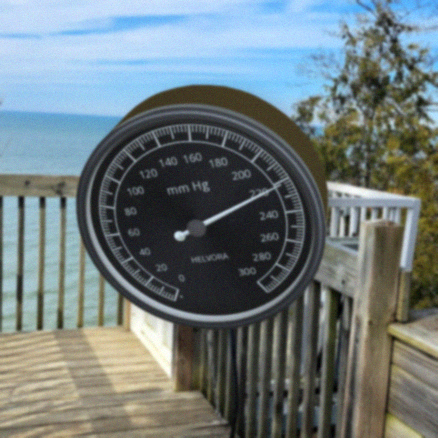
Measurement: 220 mmHg
